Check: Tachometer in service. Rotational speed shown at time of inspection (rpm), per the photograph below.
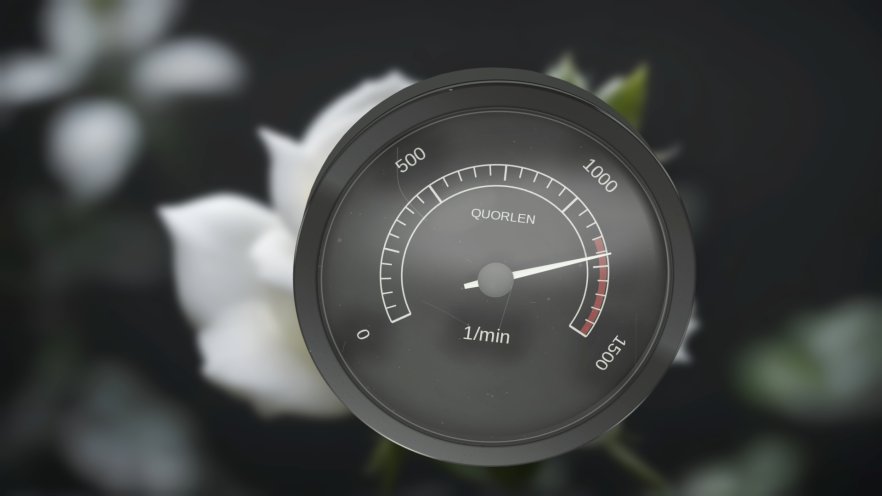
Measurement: 1200 rpm
